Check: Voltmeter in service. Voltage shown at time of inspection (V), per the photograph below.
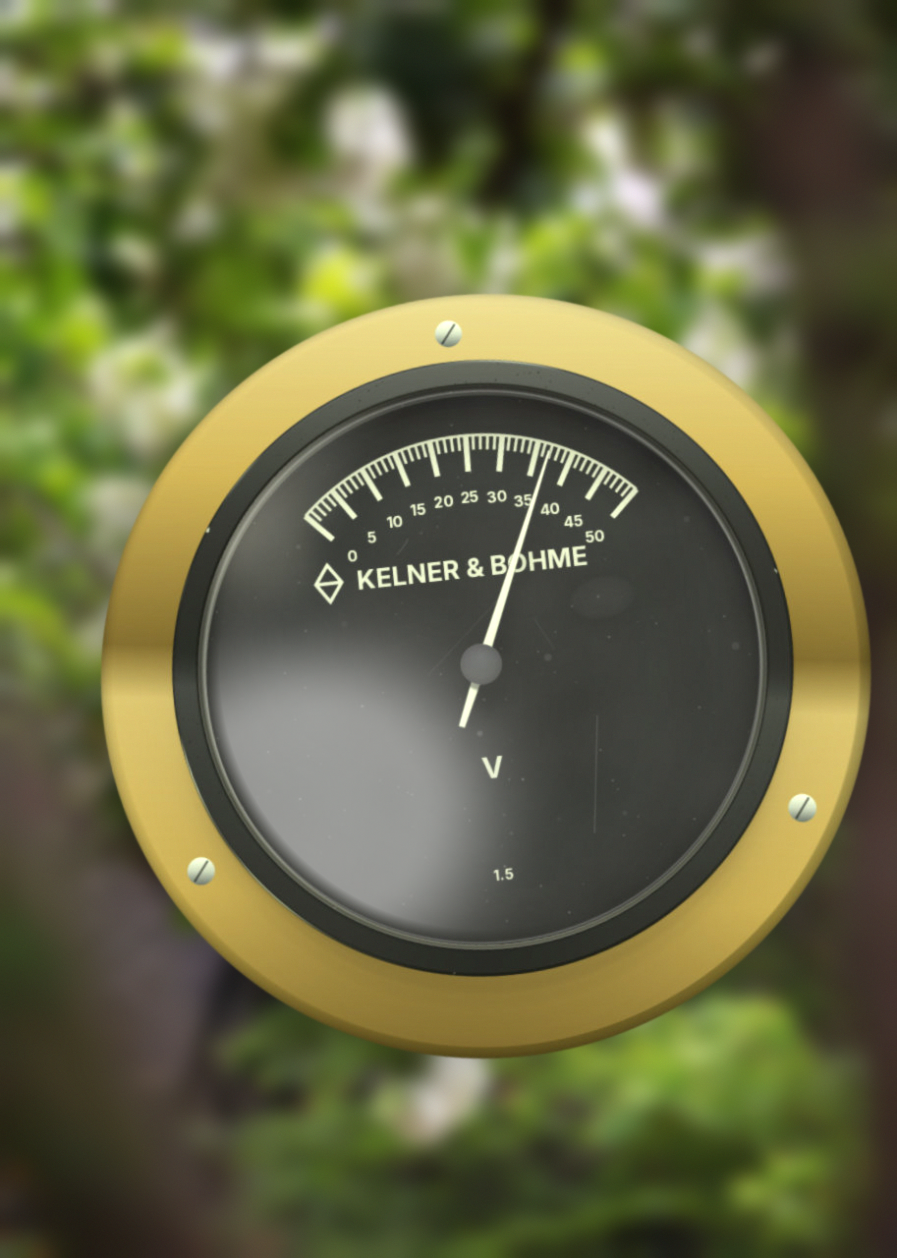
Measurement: 37 V
